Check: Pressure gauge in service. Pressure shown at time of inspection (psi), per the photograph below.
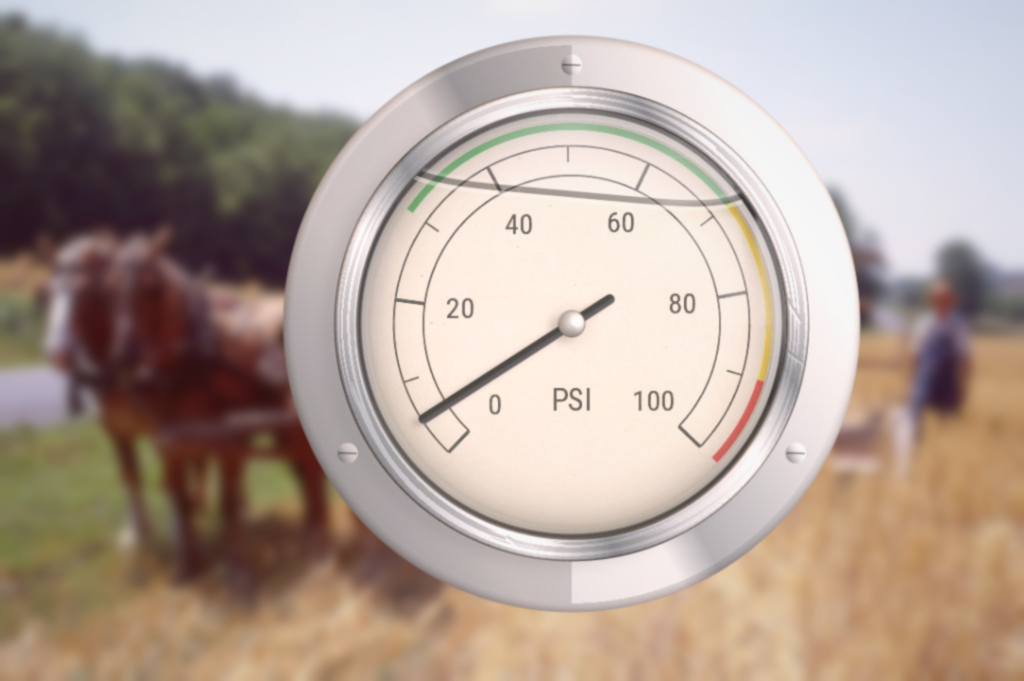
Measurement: 5 psi
